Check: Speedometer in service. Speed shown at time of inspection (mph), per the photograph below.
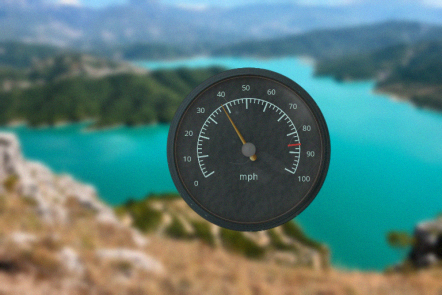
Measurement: 38 mph
